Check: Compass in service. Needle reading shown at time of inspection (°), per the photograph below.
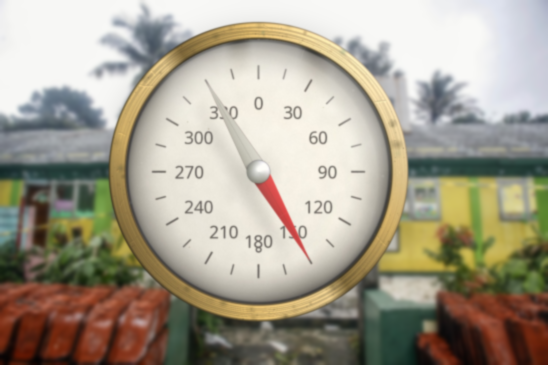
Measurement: 150 °
